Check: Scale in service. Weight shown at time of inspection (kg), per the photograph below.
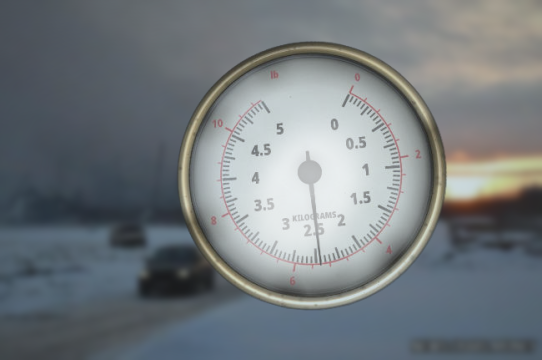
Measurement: 2.45 kg
